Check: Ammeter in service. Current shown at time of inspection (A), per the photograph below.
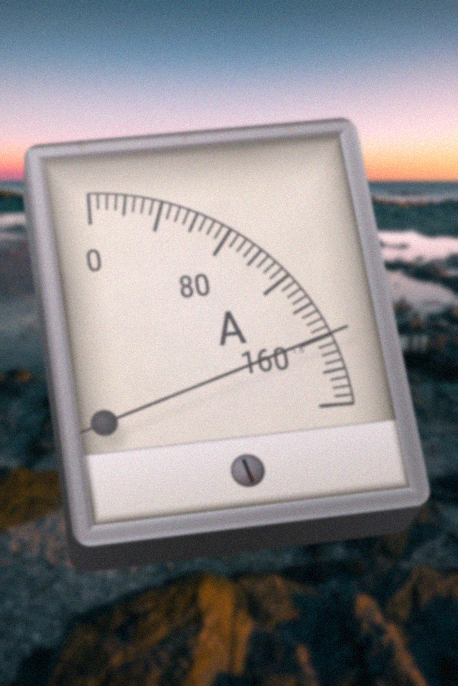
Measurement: 160 A
